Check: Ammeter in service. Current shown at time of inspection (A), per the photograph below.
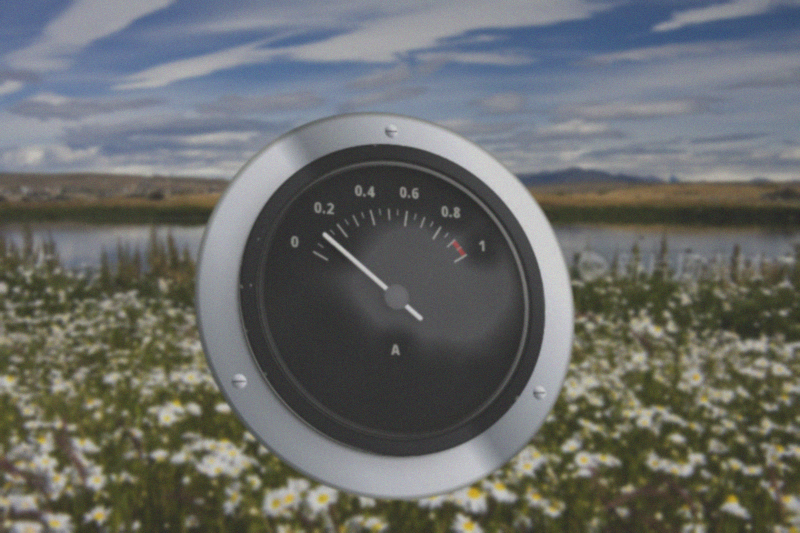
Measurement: 0.1 A
